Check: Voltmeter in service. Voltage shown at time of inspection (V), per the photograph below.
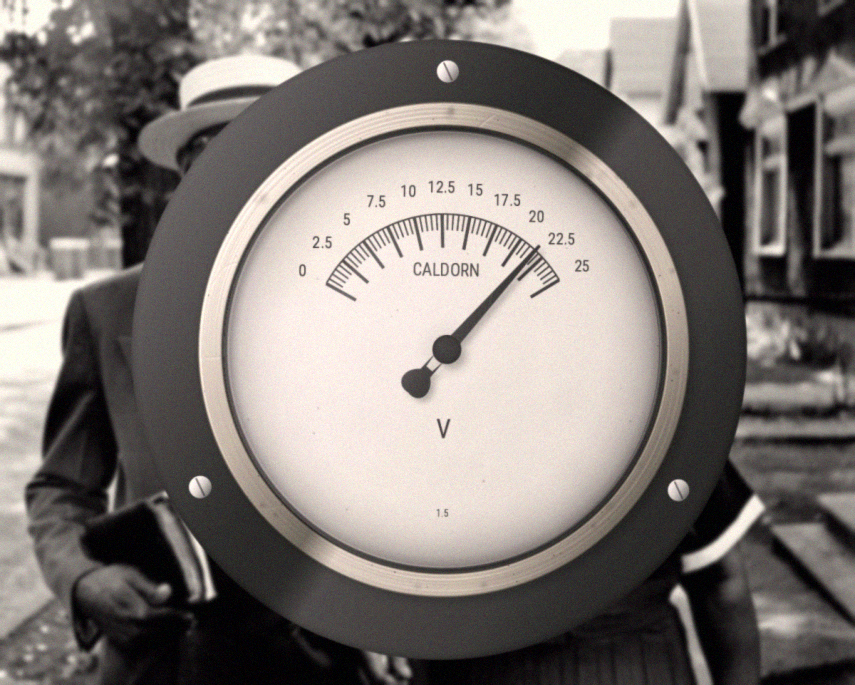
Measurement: 21.5 V
